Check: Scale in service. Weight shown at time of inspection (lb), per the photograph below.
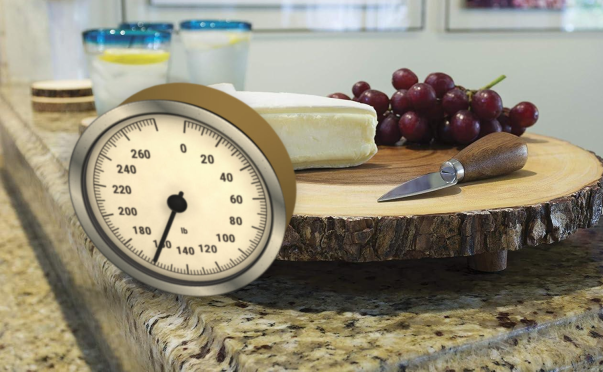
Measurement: 160 lb
